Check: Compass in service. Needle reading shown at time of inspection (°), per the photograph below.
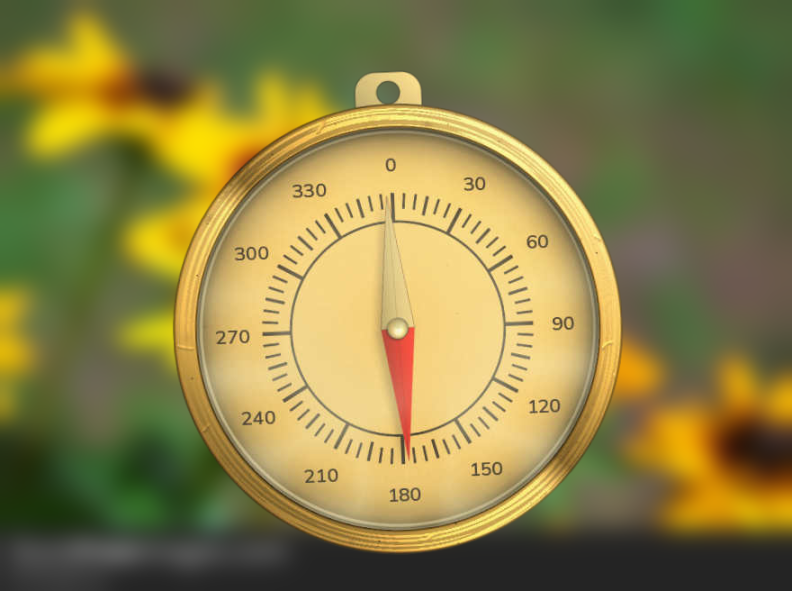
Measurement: 177.5 °
